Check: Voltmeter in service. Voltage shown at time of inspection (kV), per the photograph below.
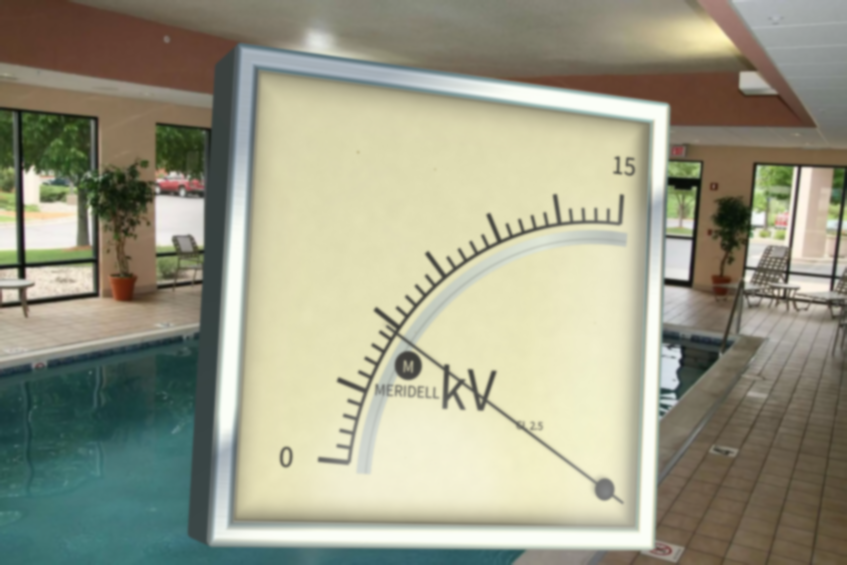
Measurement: 4.75 kV
